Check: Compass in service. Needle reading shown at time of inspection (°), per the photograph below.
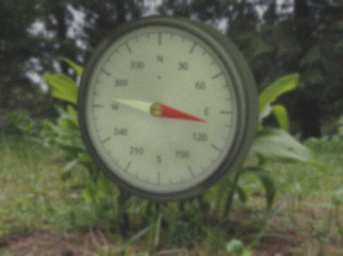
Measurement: 100 °
